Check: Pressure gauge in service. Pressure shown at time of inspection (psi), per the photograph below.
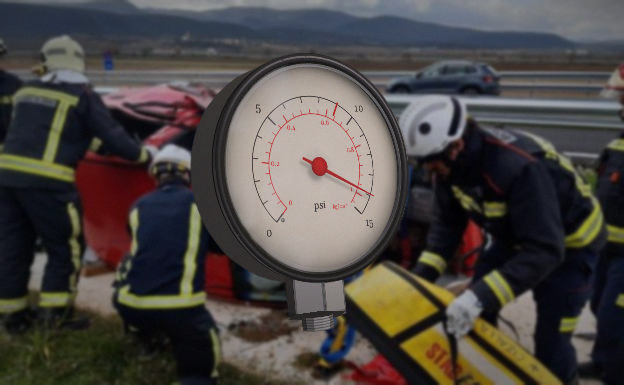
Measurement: 14 psi
